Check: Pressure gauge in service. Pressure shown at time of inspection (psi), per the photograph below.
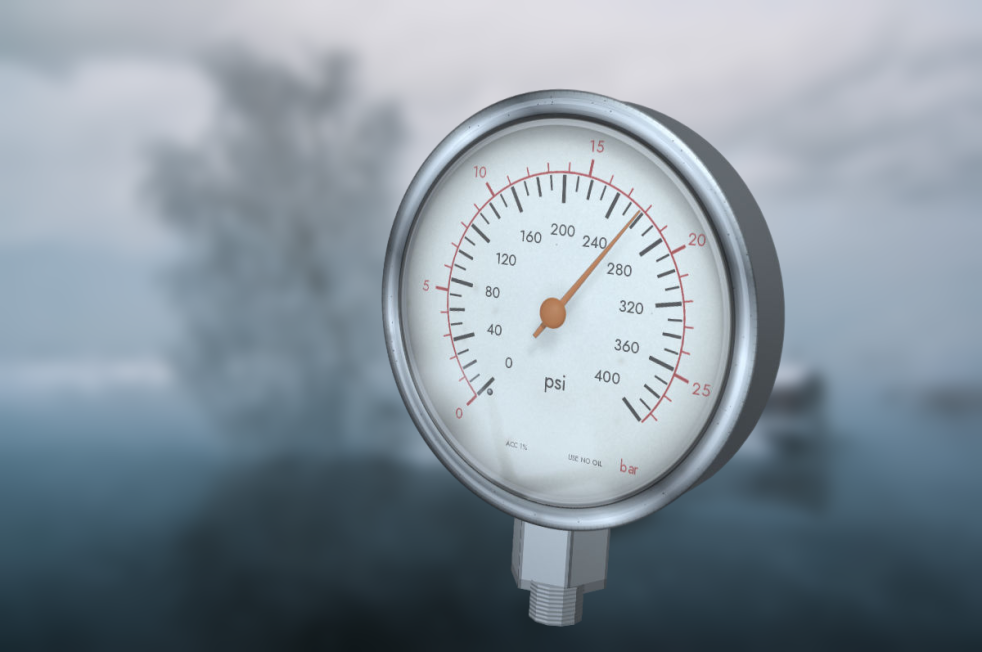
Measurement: 260 psi
